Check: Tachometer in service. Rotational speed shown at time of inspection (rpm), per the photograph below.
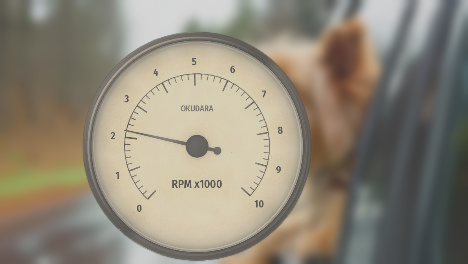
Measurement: 2200 rpm
